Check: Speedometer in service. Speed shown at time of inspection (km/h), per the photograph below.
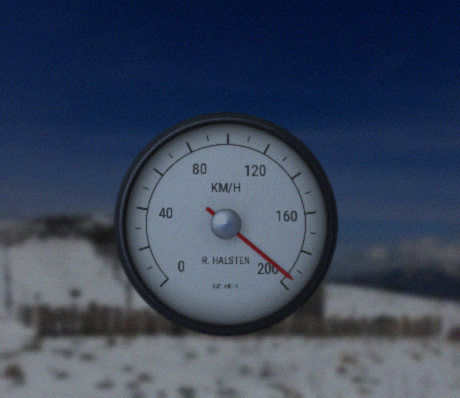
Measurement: 195 km/h
